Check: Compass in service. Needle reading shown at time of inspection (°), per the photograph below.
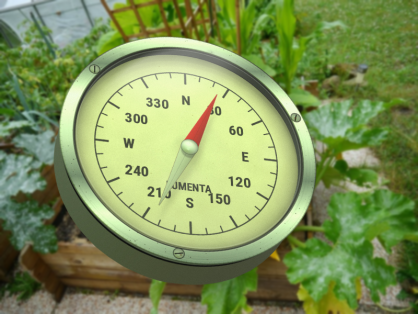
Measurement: 25 °
